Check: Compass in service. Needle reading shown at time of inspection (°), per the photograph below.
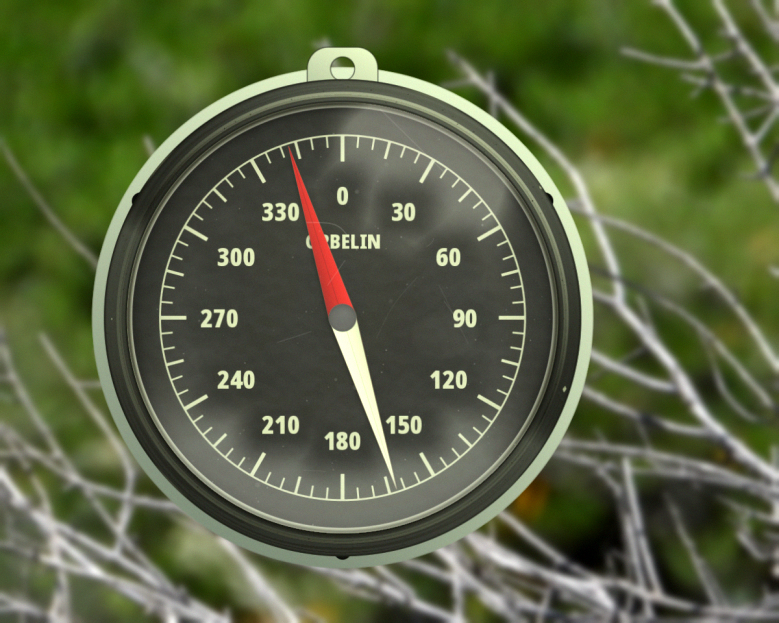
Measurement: 342.5 °
